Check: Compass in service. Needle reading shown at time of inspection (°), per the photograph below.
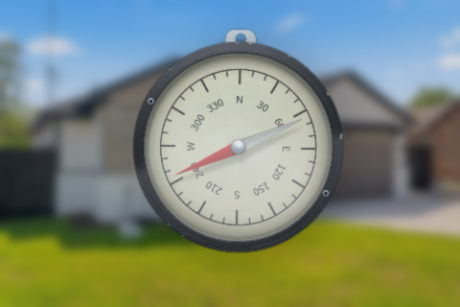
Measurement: 245 °
